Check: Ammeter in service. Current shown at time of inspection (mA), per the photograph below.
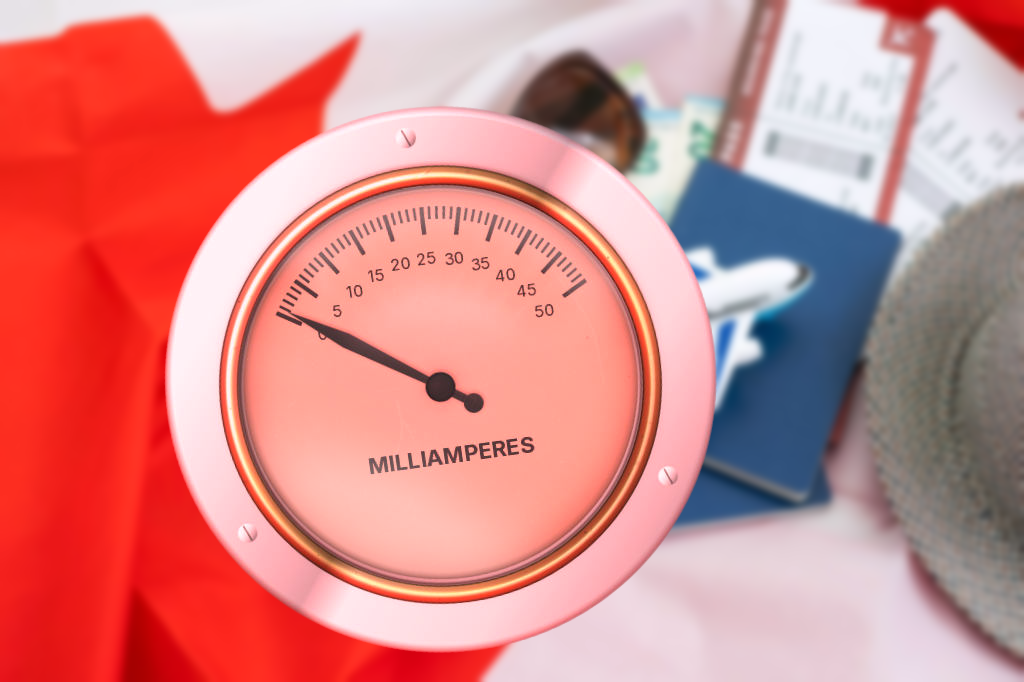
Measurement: 1 mA
